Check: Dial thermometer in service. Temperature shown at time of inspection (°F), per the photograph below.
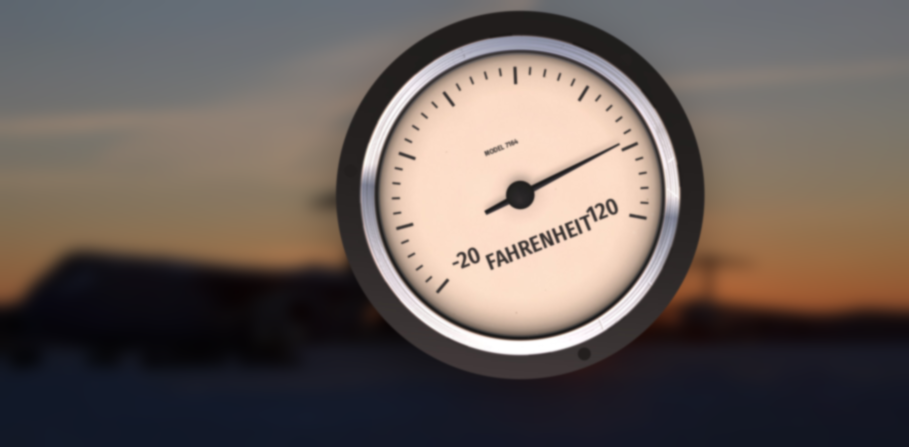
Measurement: 98 °F
